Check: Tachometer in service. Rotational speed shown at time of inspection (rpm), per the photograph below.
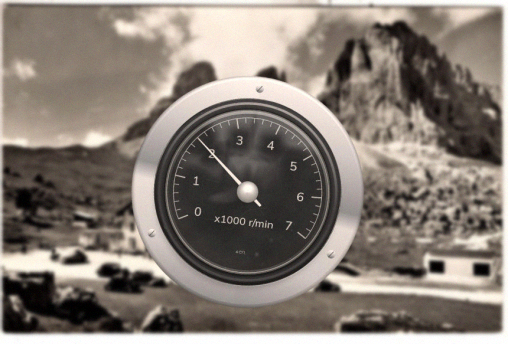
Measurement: 2000 rpm
